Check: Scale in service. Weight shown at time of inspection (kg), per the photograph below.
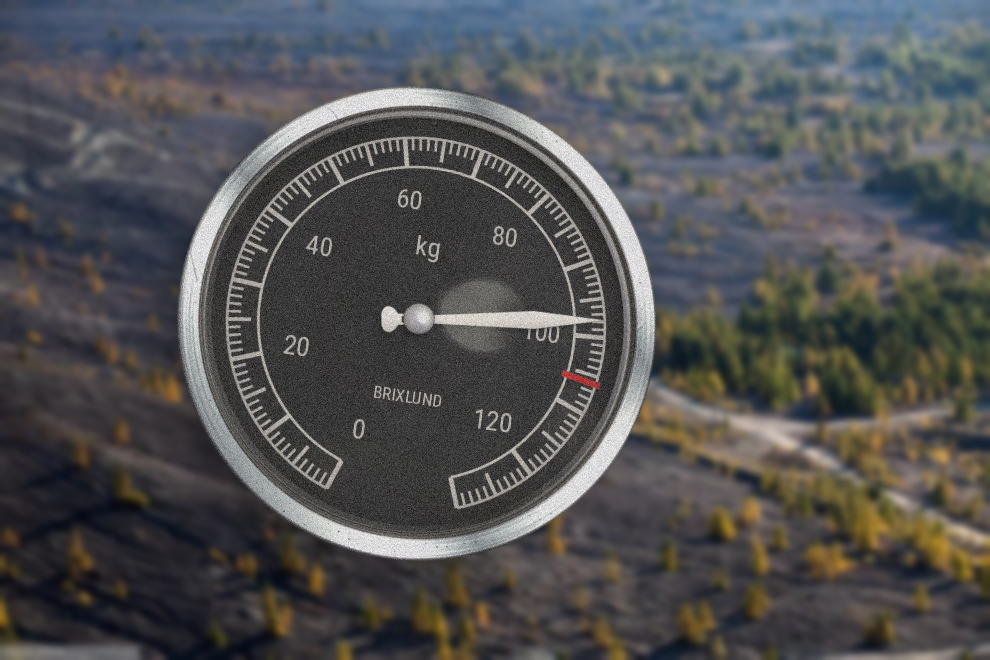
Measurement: 98 kg
